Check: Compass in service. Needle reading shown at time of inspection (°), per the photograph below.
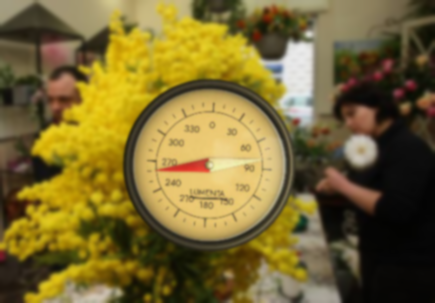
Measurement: 260 °
